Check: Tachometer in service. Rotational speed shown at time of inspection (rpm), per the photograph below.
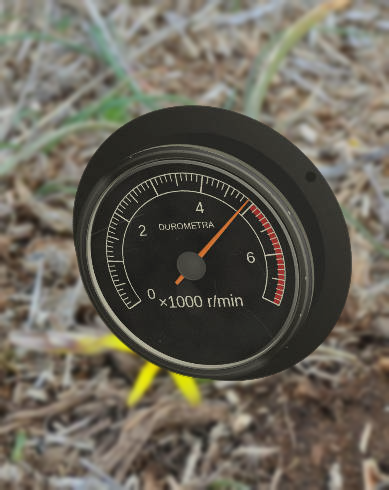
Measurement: 4900 rpm
